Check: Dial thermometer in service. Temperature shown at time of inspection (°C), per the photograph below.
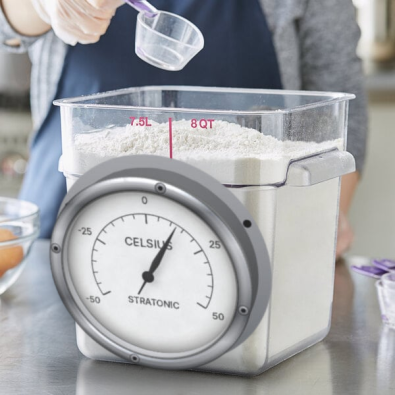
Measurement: 12.5 °C
